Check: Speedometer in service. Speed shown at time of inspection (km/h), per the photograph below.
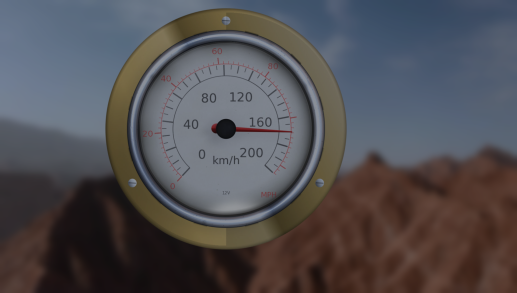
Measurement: 170 km/h
